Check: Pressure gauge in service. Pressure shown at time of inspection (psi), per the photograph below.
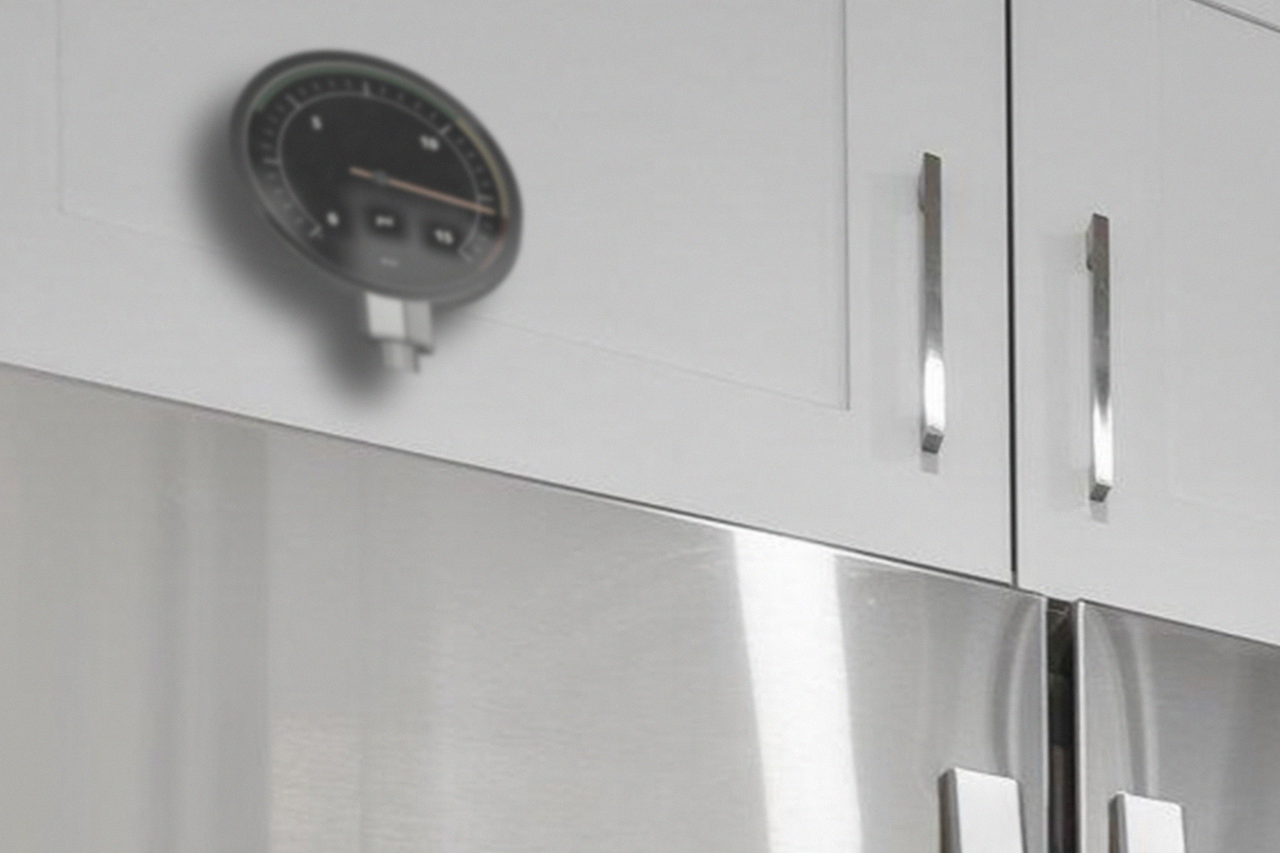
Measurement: 13 psi
